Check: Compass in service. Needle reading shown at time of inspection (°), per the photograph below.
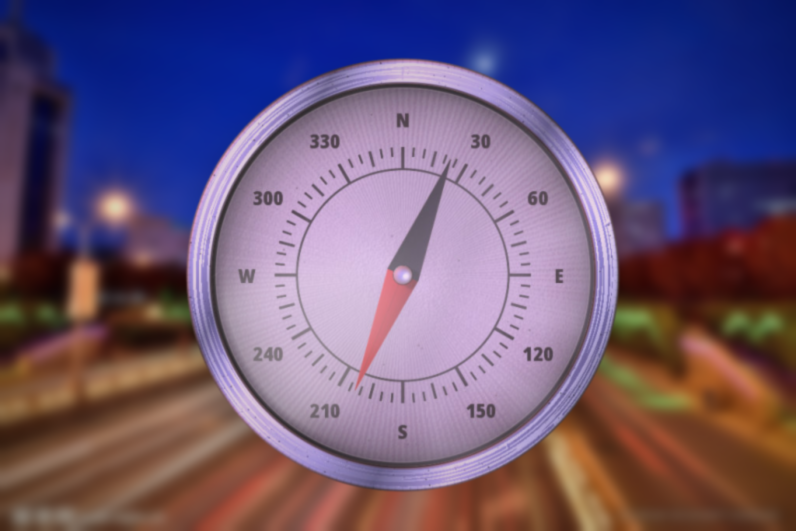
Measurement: 202.5 °
